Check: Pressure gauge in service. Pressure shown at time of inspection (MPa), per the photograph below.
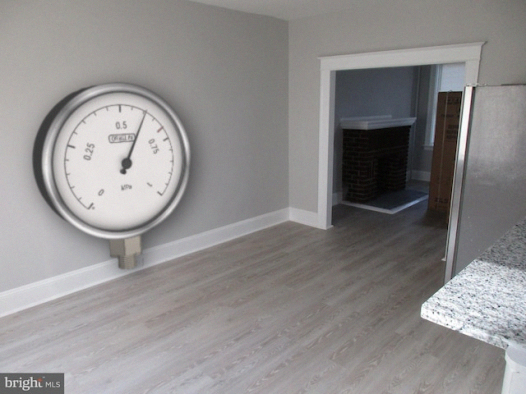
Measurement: 0.6 MPa
